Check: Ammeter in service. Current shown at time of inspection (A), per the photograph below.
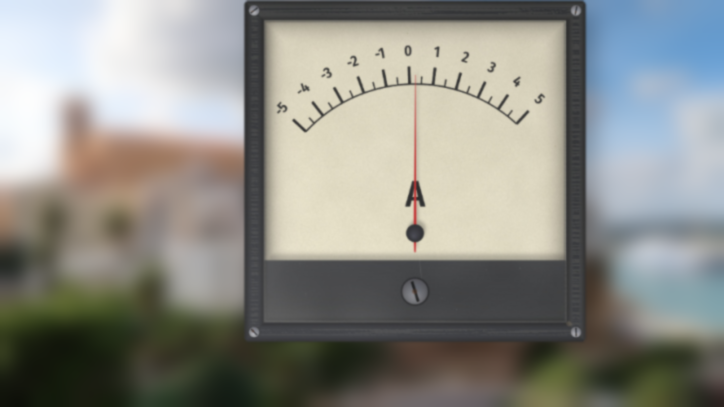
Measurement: 0.25 A
